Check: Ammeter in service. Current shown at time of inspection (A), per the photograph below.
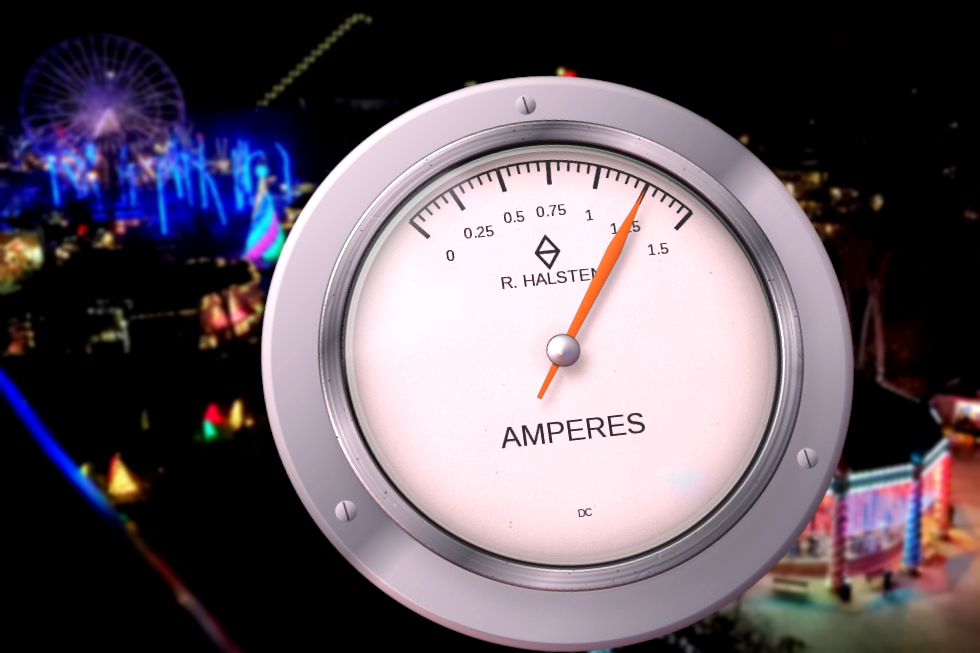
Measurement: 1.25 A
